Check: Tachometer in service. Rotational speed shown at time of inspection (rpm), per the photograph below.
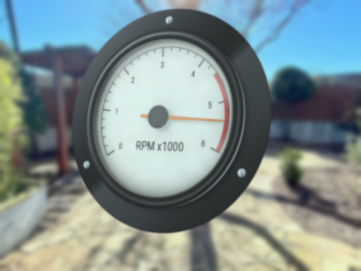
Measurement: 5400 rpm
